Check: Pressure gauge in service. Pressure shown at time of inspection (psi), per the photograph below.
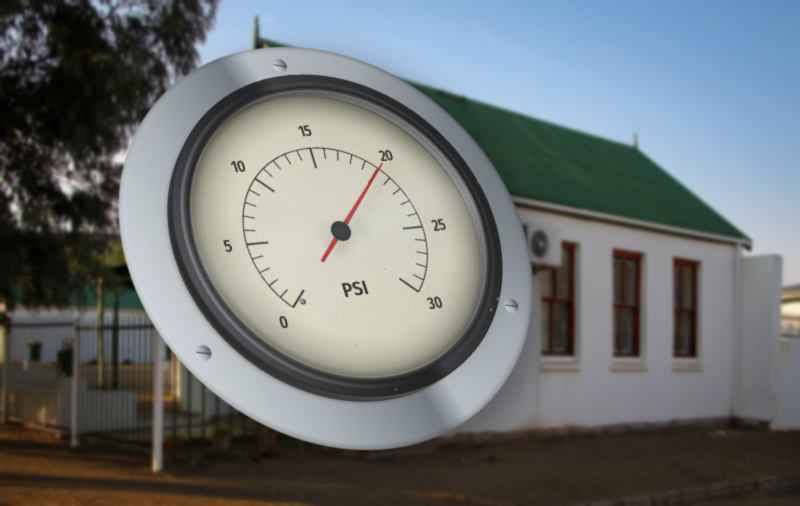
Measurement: 20 psi
